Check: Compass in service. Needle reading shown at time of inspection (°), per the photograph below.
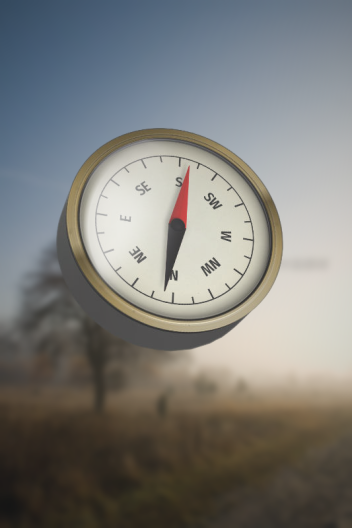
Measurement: 187.5 °
